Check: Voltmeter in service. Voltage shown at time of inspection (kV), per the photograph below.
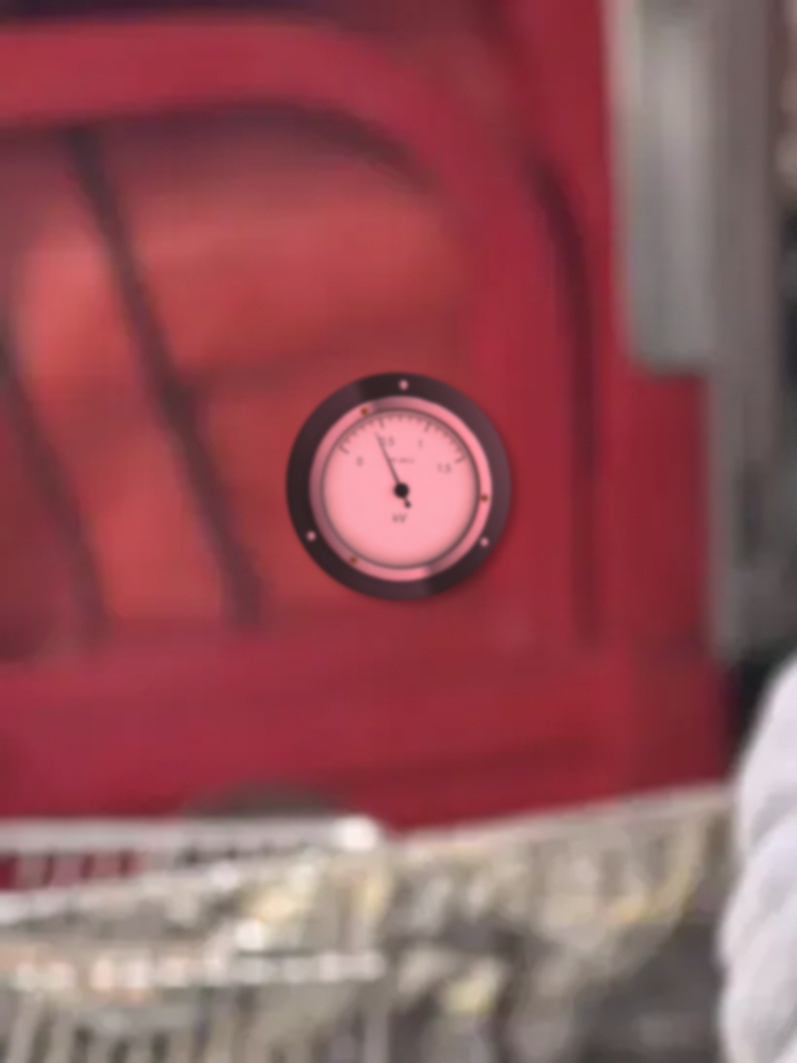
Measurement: 0.4 kV
